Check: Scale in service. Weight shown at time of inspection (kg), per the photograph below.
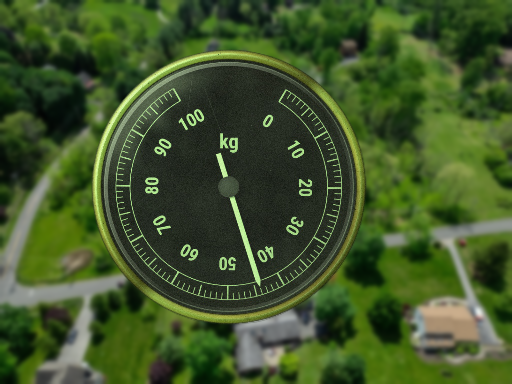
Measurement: 44 kg
